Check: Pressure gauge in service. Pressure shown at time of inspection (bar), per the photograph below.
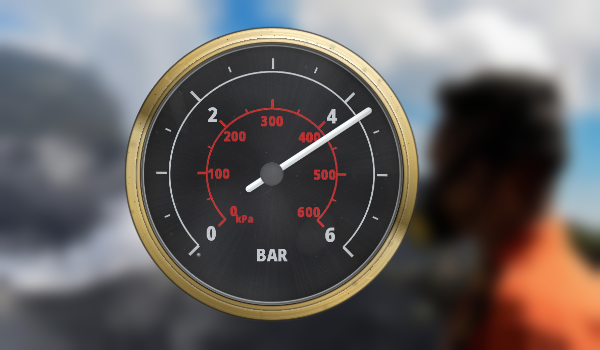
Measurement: 4.25 bar
